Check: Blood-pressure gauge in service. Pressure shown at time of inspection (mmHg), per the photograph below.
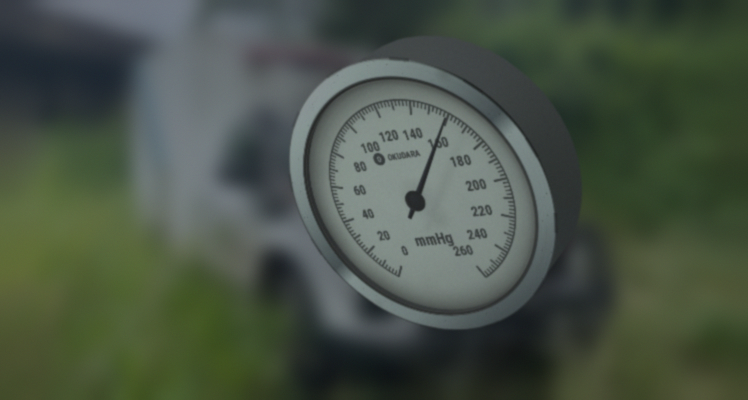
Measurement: 160 mmHg
